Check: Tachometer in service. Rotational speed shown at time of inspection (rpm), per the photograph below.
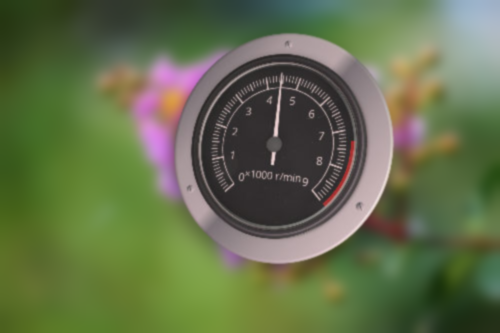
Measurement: 4500 rpm
